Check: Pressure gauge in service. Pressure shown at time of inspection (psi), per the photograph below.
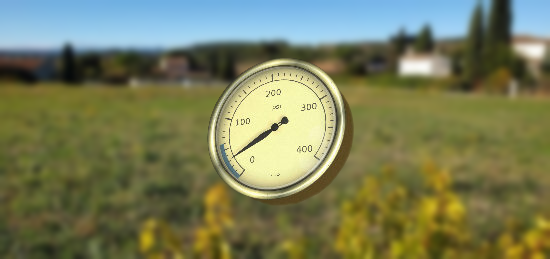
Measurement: 30 psi
